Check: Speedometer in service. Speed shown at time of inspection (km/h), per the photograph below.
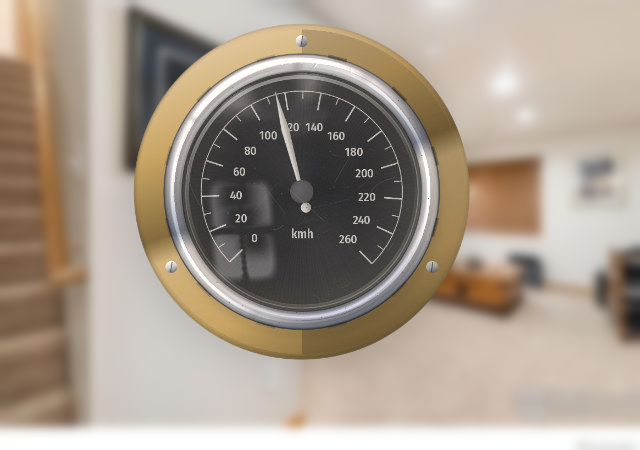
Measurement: 115 km/h
